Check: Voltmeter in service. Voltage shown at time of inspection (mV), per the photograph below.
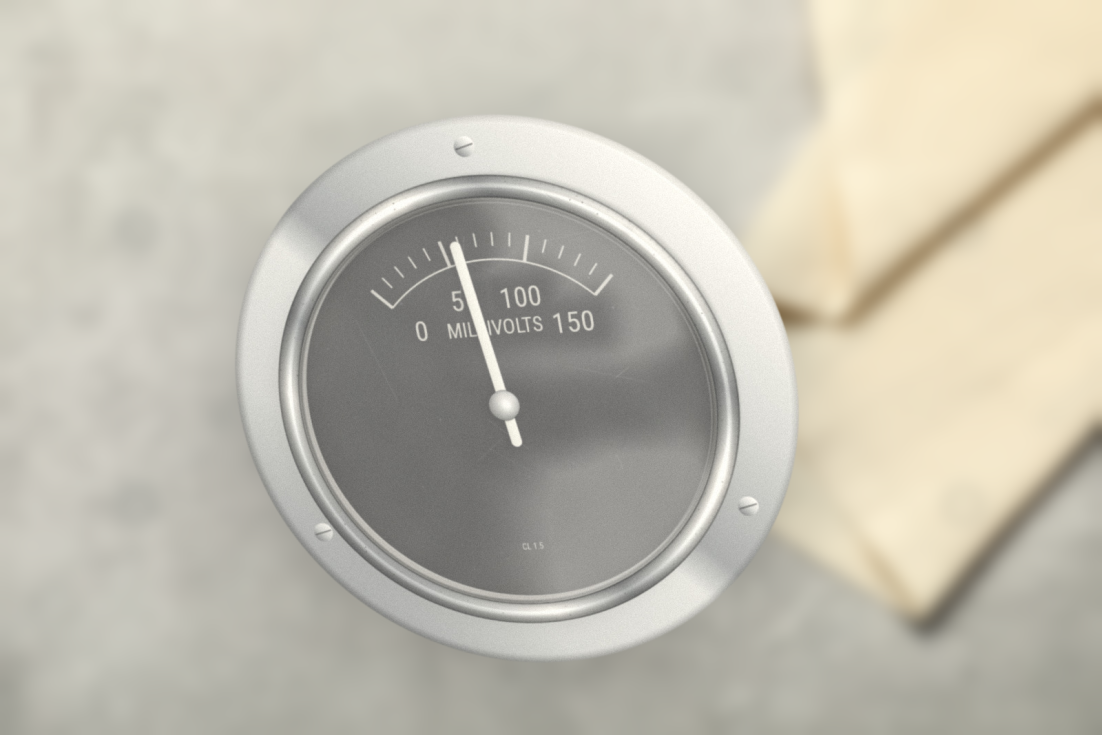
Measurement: 60 mV
